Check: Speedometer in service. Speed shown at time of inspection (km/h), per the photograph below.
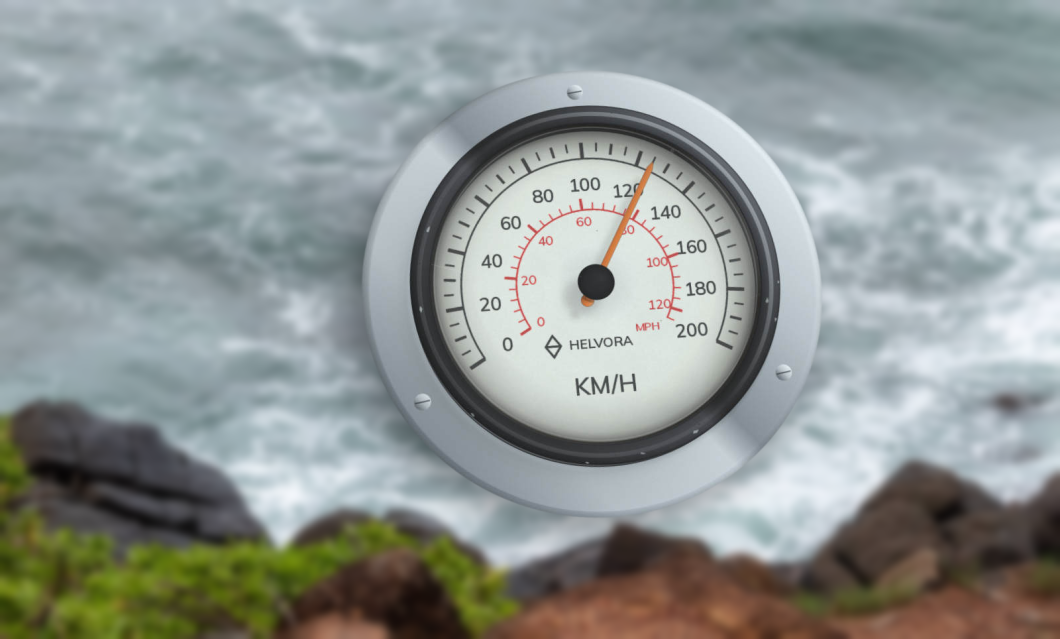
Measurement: 125 km/h
